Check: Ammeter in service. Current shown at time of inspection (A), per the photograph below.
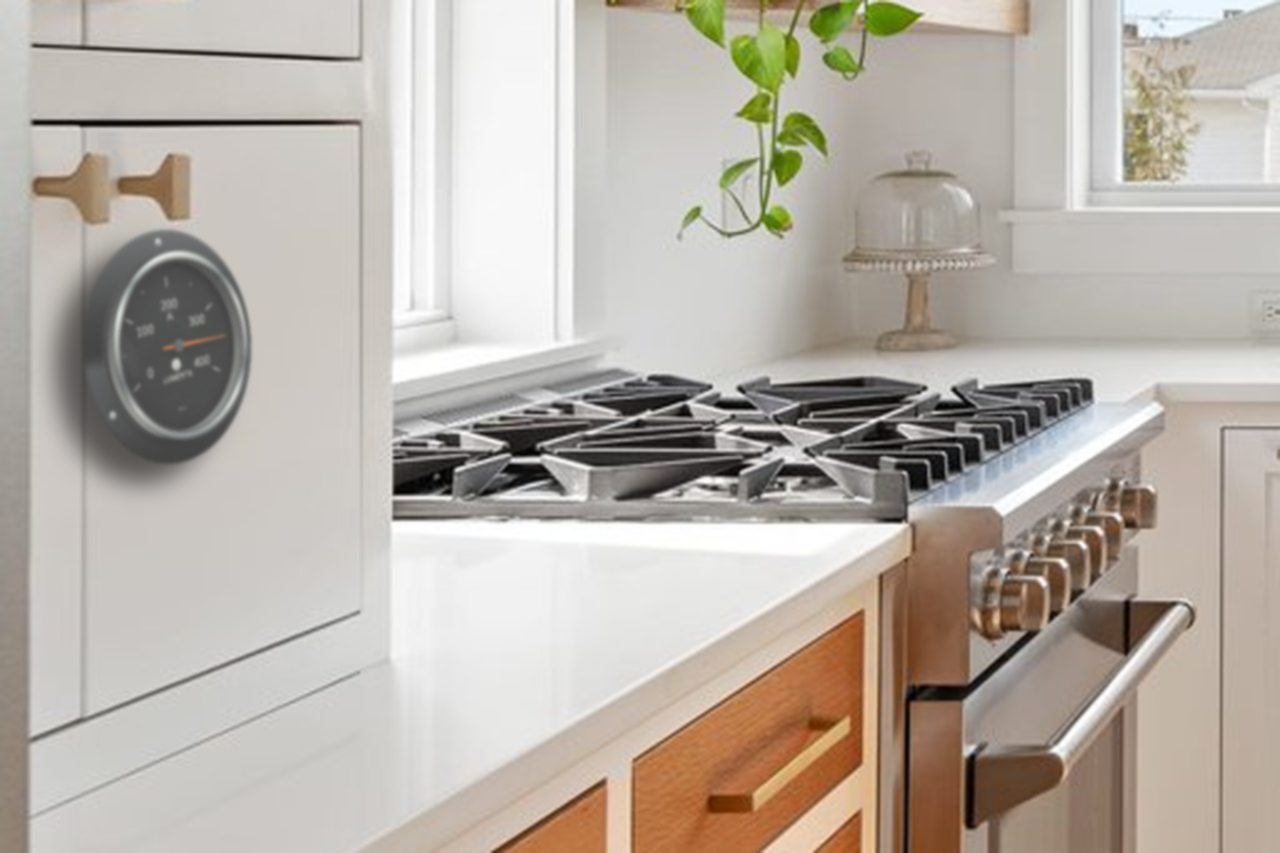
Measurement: 350 A
